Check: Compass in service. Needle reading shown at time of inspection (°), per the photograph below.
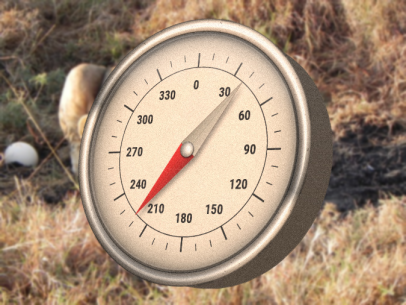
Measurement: 220 °
